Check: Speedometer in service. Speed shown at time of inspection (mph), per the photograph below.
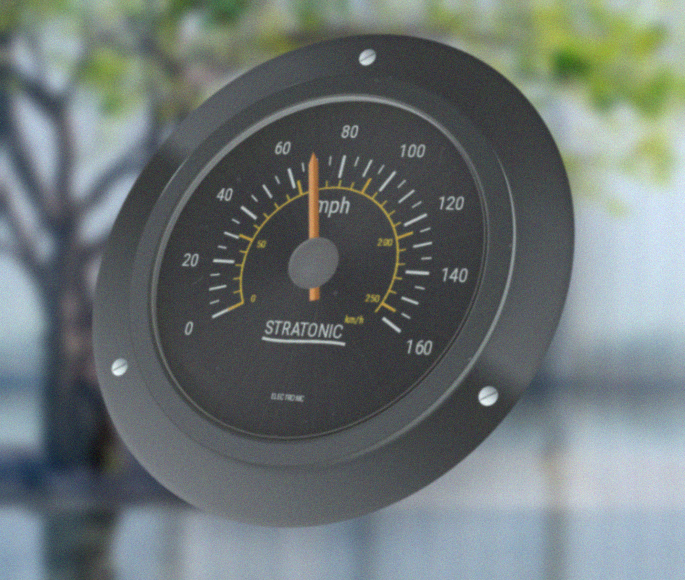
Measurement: 70 mph
